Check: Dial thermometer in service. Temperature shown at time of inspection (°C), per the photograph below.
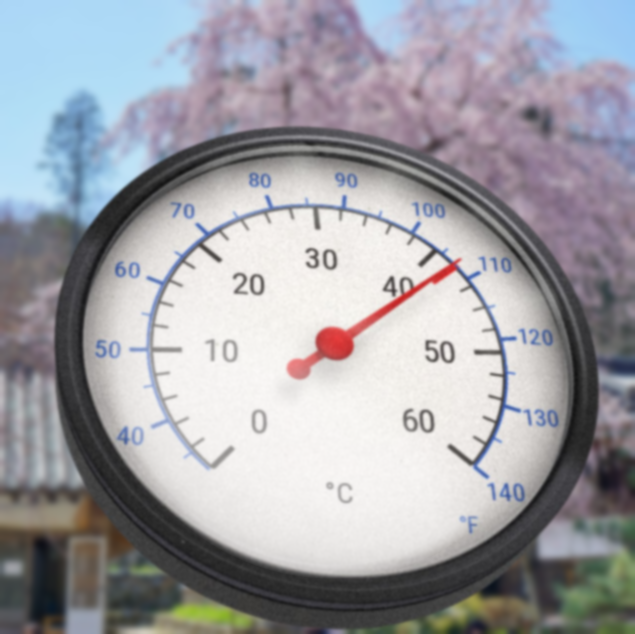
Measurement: 42 °C
